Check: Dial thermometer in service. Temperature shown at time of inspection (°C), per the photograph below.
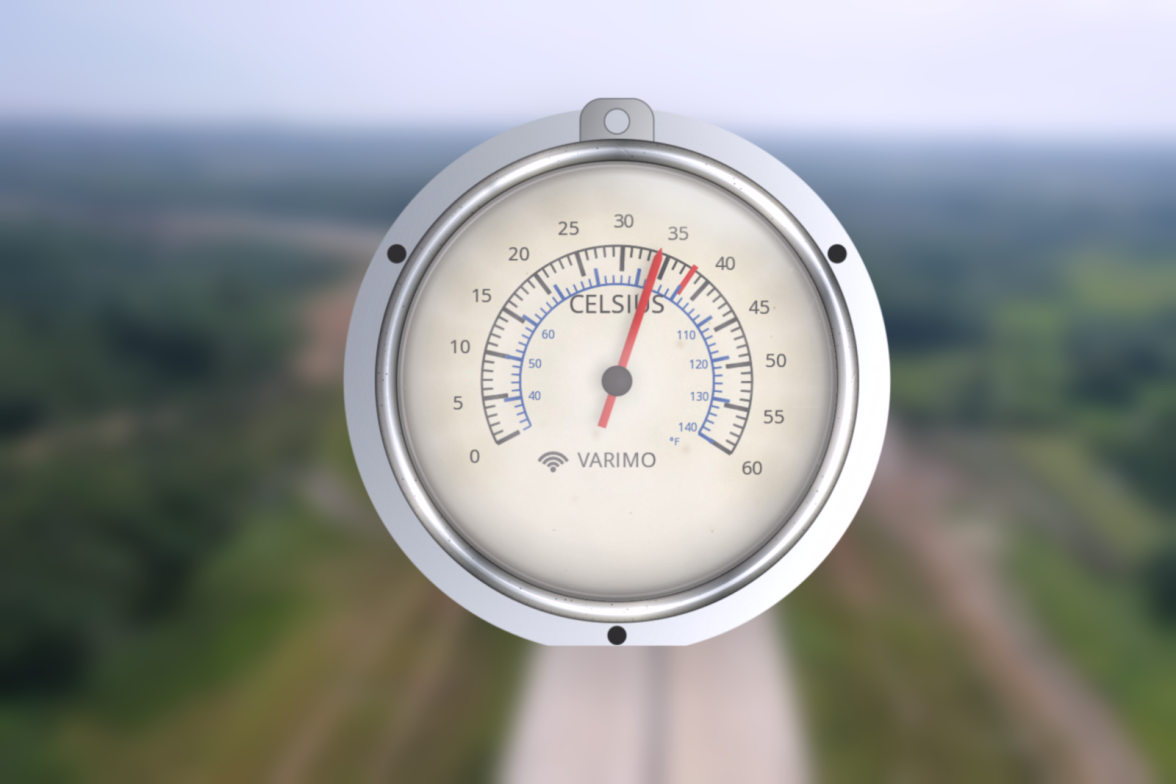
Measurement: 34 °C
